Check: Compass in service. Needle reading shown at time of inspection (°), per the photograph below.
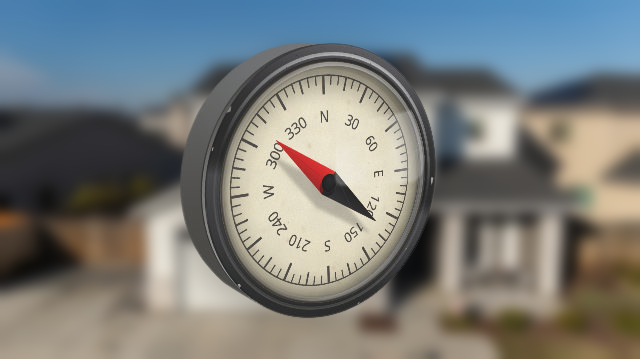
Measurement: 310 °
